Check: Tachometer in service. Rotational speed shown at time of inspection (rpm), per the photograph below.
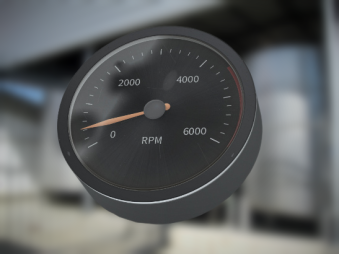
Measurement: 400 rpm
